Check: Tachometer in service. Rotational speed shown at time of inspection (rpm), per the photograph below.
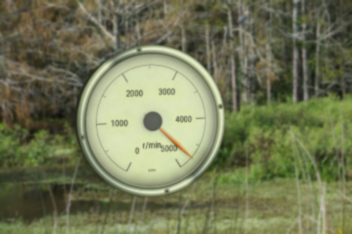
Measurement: 4750 rpm
